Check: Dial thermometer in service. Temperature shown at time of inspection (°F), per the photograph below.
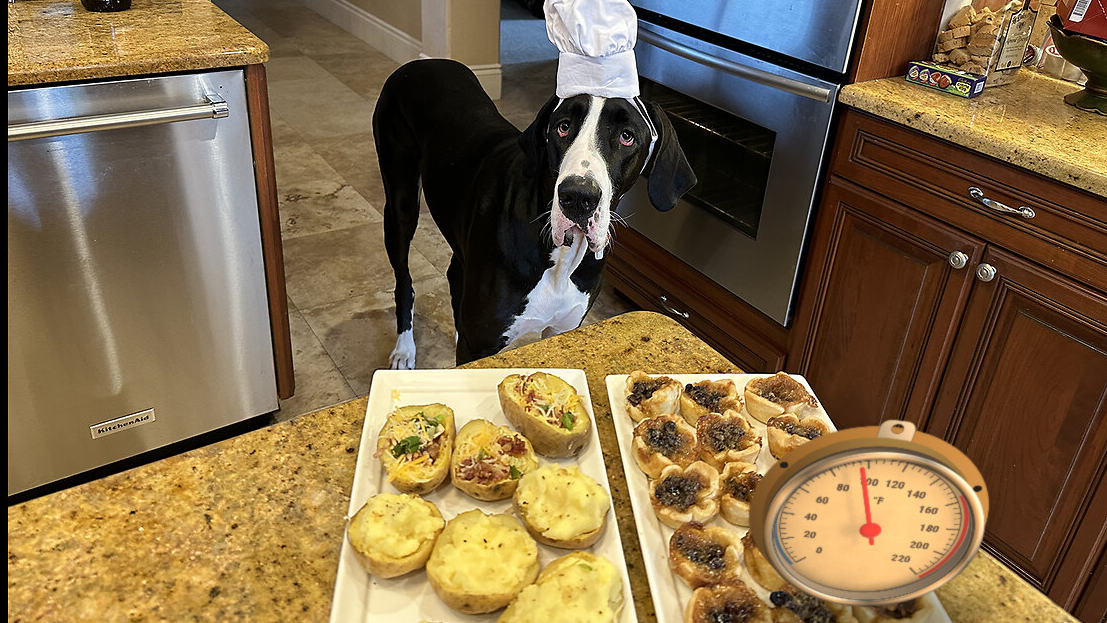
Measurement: 96 °F
